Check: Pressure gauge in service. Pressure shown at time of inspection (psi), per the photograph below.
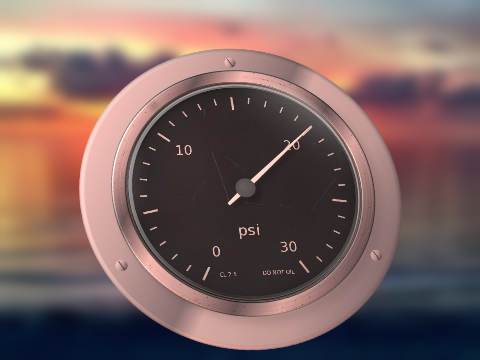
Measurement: 20 psi
